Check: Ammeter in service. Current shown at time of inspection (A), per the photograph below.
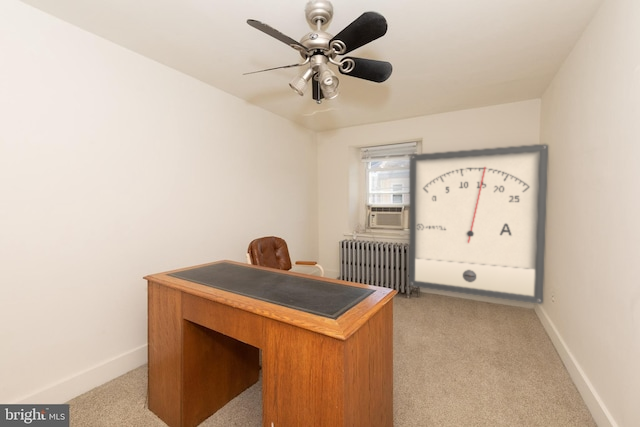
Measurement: 15 A
